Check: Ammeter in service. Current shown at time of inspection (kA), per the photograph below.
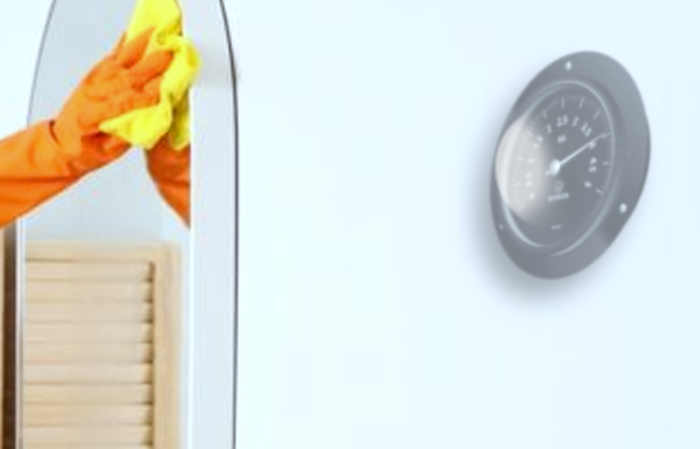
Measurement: 4 kA
